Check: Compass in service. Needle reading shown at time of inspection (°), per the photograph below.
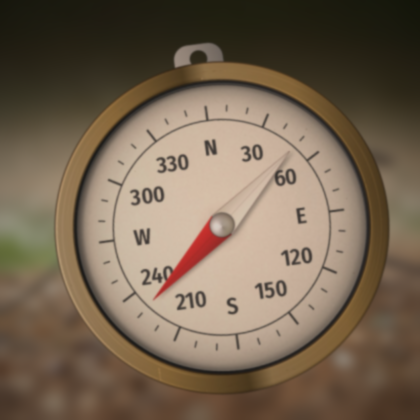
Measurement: 230 °
